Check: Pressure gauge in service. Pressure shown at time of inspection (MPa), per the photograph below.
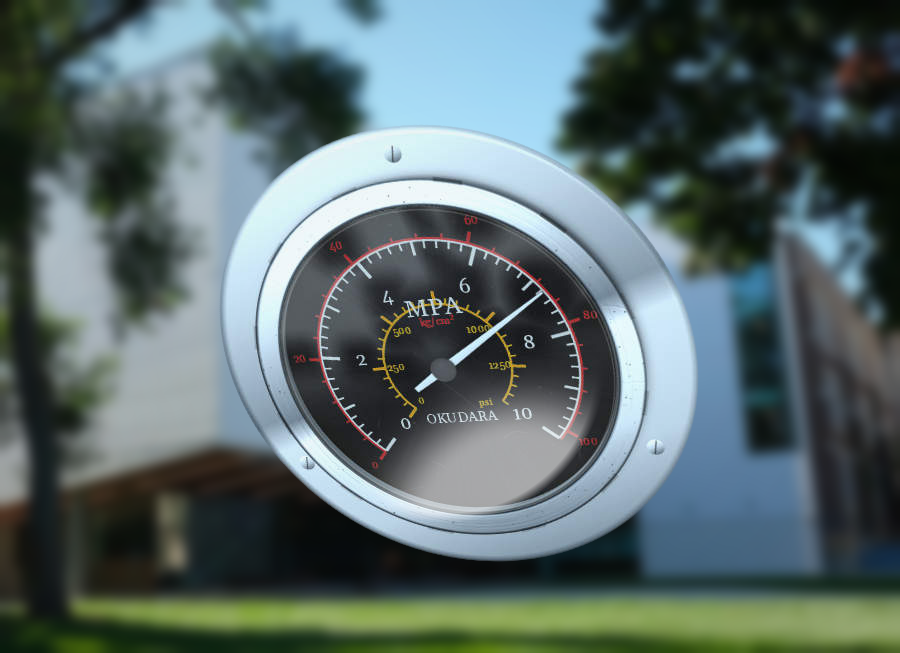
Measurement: 7.2 MPa
